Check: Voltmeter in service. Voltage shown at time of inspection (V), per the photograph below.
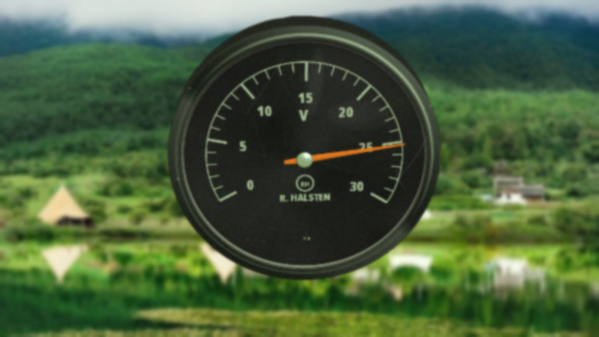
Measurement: 25 V
